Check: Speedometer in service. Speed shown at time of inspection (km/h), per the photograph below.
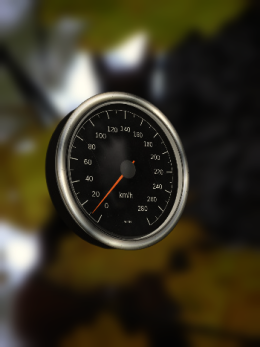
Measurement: 10 km/h
